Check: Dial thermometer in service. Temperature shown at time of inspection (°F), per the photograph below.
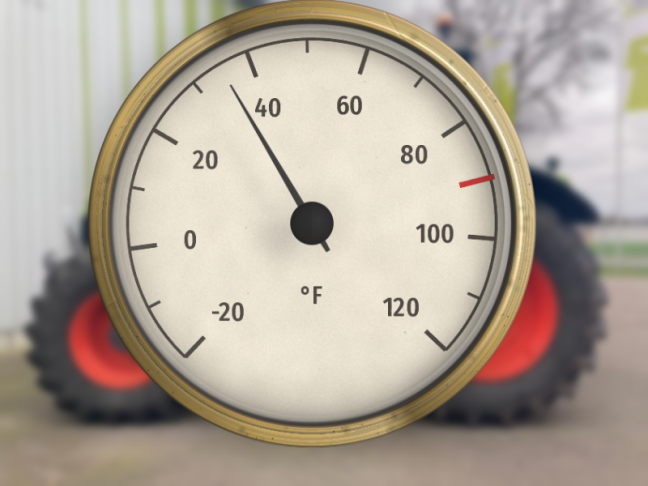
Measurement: 35 °F
